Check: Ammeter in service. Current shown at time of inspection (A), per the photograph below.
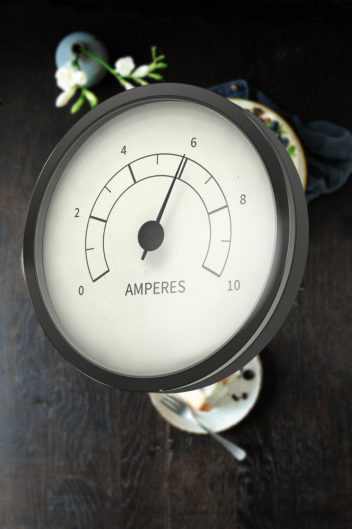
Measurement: 6 A
